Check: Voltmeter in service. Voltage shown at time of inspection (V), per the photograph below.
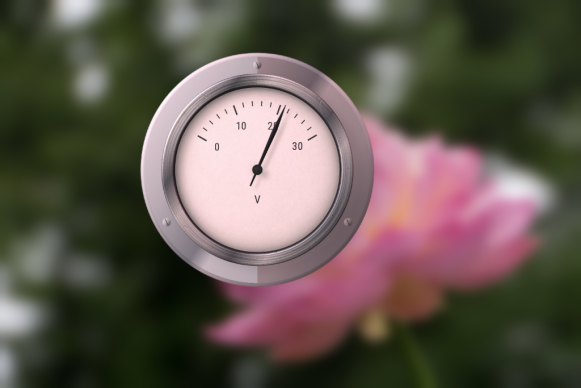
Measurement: 21 V
